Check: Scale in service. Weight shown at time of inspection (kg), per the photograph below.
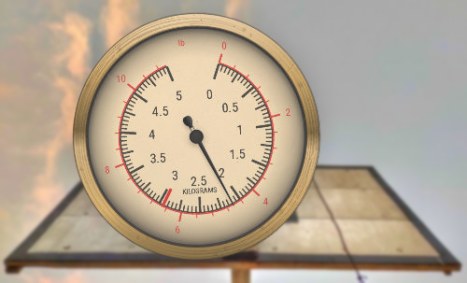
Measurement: 2.1 kg
